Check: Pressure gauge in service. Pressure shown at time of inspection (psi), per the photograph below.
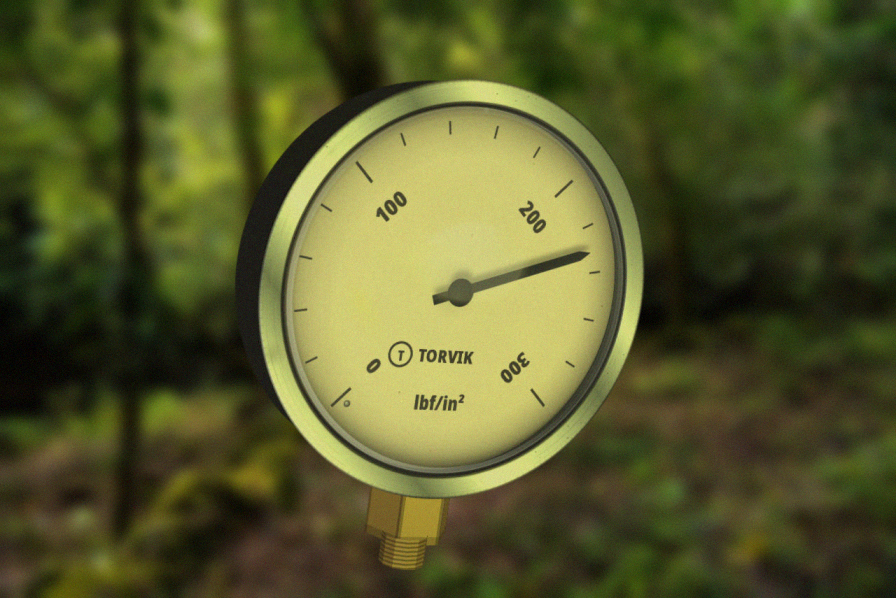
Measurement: 230 psi
